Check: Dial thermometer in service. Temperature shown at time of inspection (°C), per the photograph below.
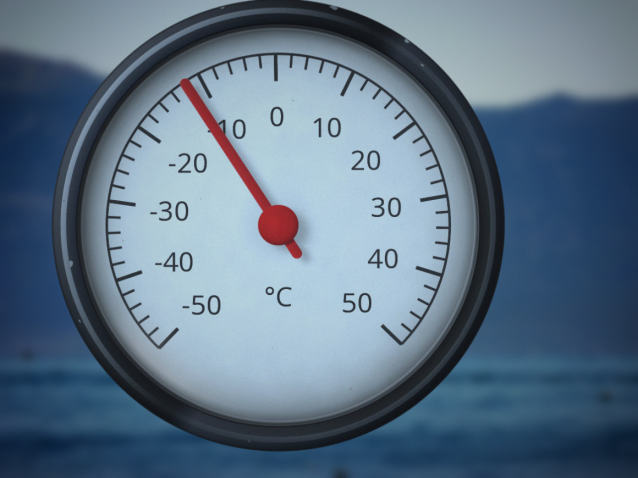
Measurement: -12 °C
